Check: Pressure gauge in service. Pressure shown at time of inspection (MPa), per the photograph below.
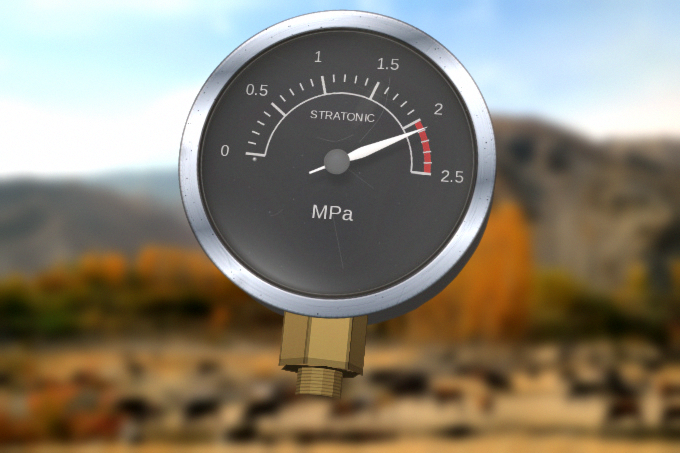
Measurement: 2.1 MPa
